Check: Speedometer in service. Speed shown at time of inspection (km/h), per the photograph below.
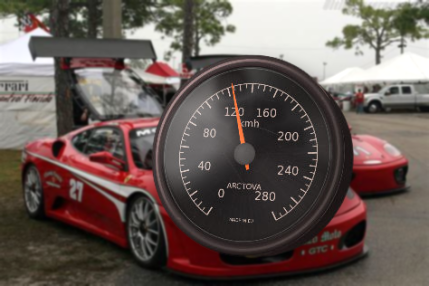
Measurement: 125 km/h
